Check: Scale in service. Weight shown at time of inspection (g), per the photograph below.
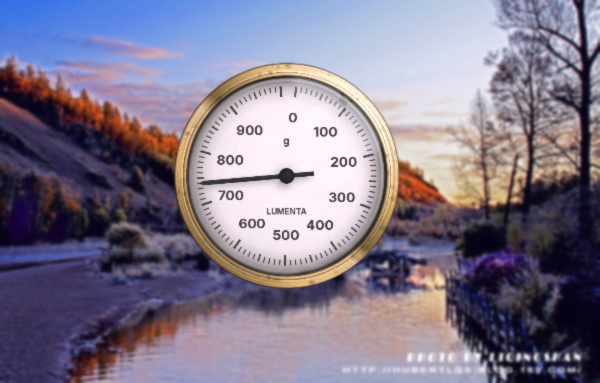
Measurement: 740 g
